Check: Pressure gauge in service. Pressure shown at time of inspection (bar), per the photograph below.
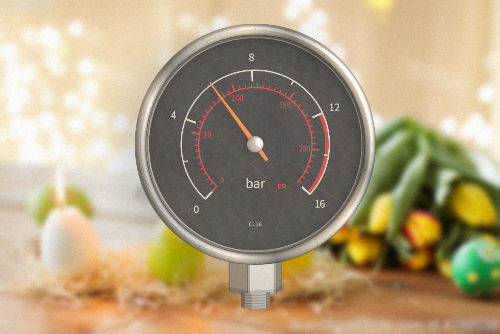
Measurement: 6 bar
